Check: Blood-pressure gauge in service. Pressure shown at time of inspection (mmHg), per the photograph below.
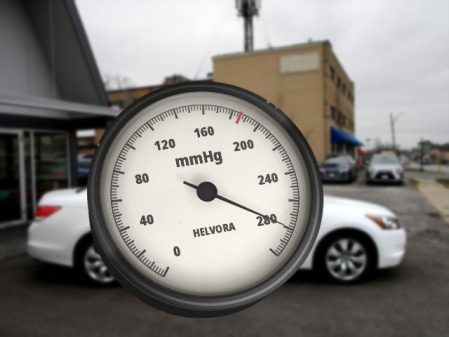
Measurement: 280 mmHg
